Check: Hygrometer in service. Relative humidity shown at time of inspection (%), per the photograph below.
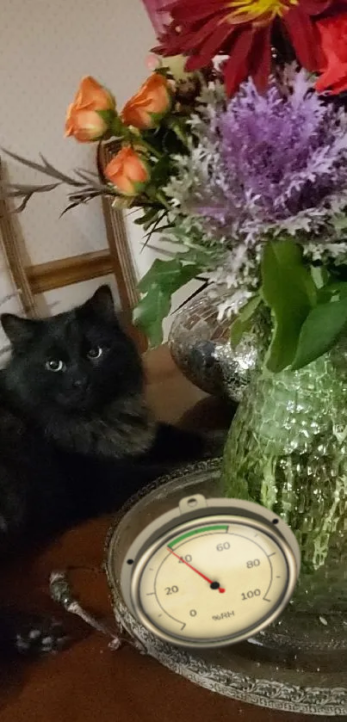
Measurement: 40 %
